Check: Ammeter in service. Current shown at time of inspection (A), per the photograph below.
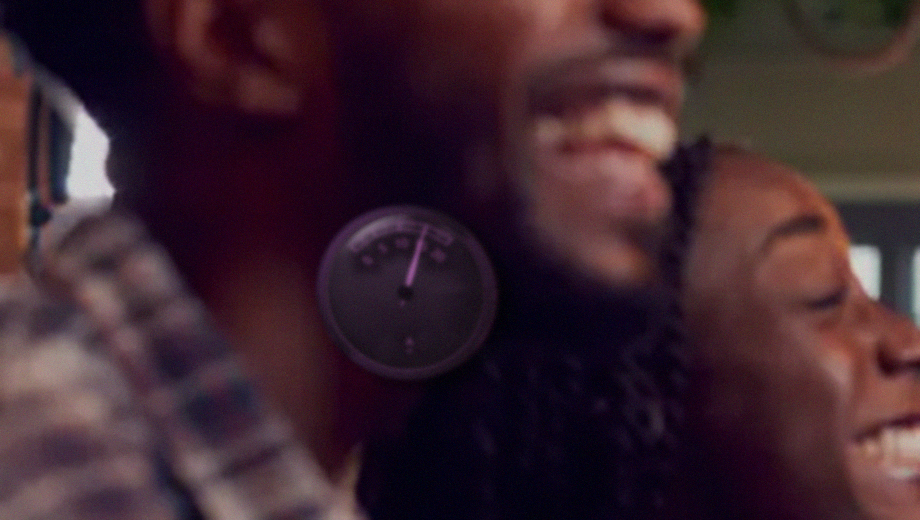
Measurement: 15 A
